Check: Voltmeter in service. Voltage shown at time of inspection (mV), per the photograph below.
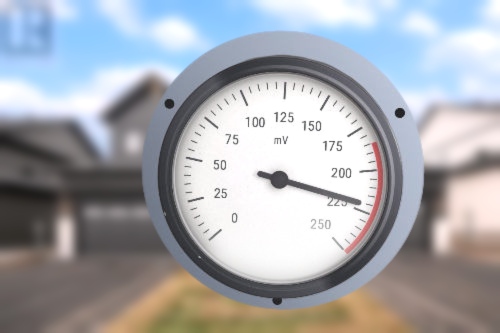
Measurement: 220 mV
